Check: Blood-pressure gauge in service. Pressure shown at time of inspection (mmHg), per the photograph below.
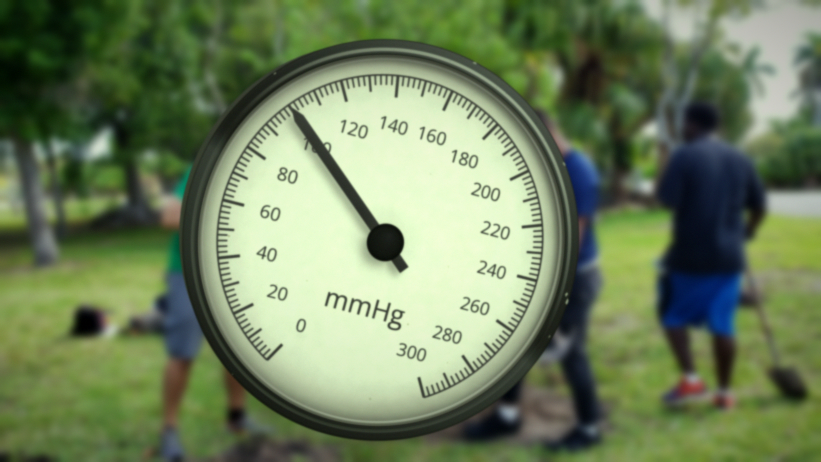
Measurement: 100 mmHg
